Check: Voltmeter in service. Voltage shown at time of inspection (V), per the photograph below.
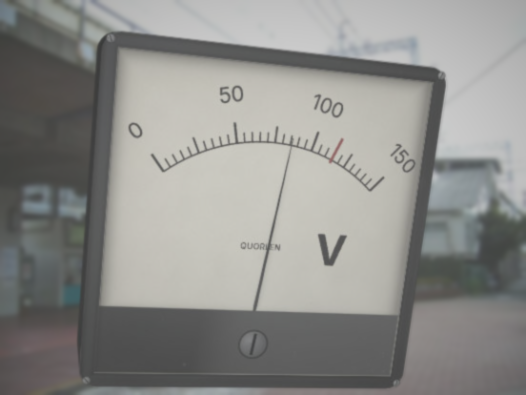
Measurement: 85 V
